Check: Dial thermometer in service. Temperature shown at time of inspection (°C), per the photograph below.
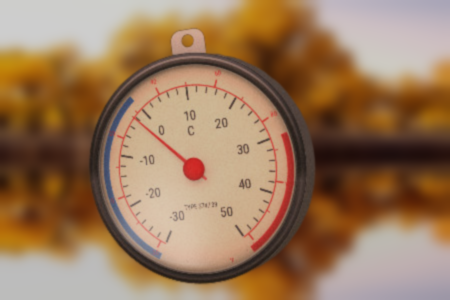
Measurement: -2 °C
